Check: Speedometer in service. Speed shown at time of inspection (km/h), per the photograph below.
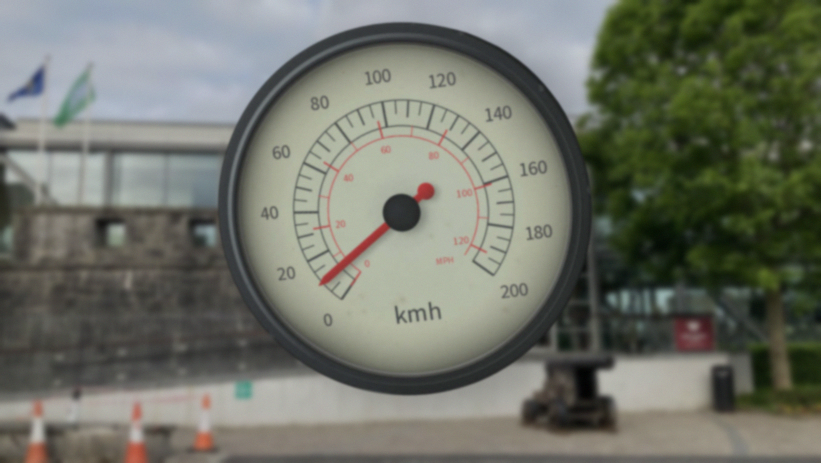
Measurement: 10 km/h
